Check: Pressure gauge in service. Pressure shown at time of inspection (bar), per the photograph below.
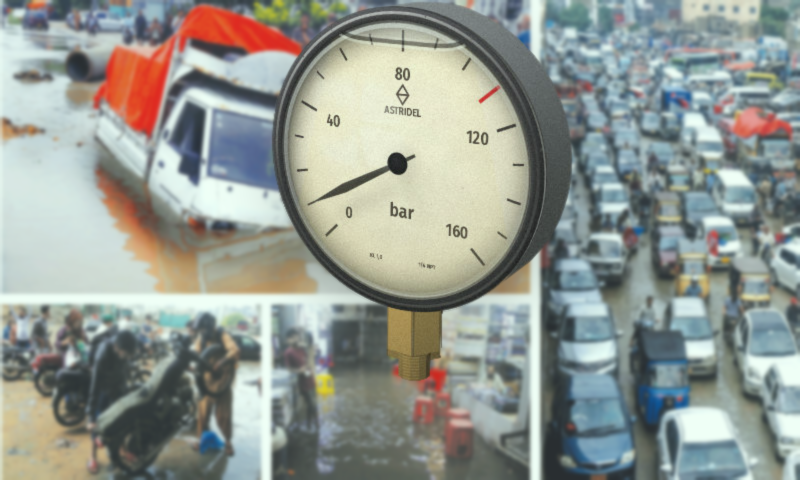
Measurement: 10 bar
